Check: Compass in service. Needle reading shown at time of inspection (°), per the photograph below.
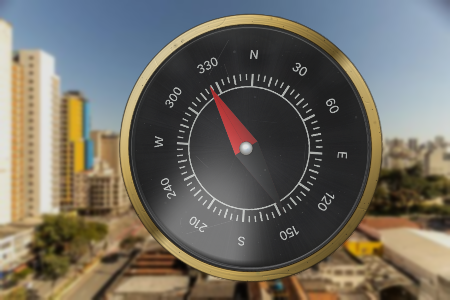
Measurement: 325 °
